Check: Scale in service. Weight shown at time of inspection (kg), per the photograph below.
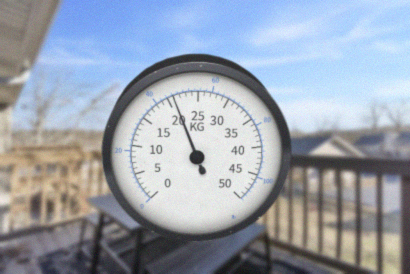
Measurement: 21 kg
